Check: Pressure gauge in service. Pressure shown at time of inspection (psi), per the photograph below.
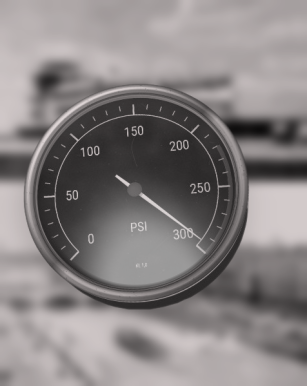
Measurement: 295 psi
